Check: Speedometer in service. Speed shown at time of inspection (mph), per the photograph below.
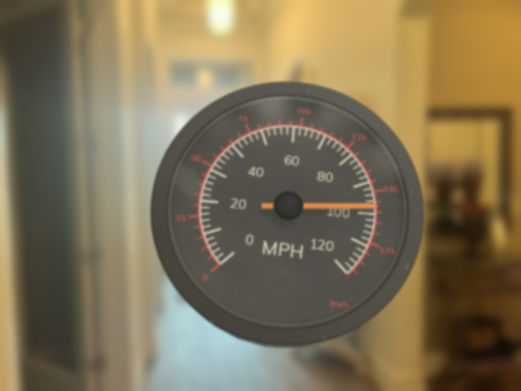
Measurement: 98 mph
